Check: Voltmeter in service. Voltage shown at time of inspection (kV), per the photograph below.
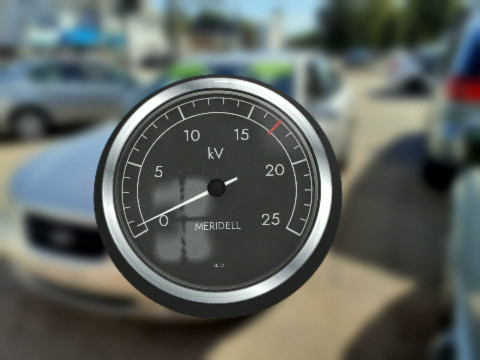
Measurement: 0.5 kV
